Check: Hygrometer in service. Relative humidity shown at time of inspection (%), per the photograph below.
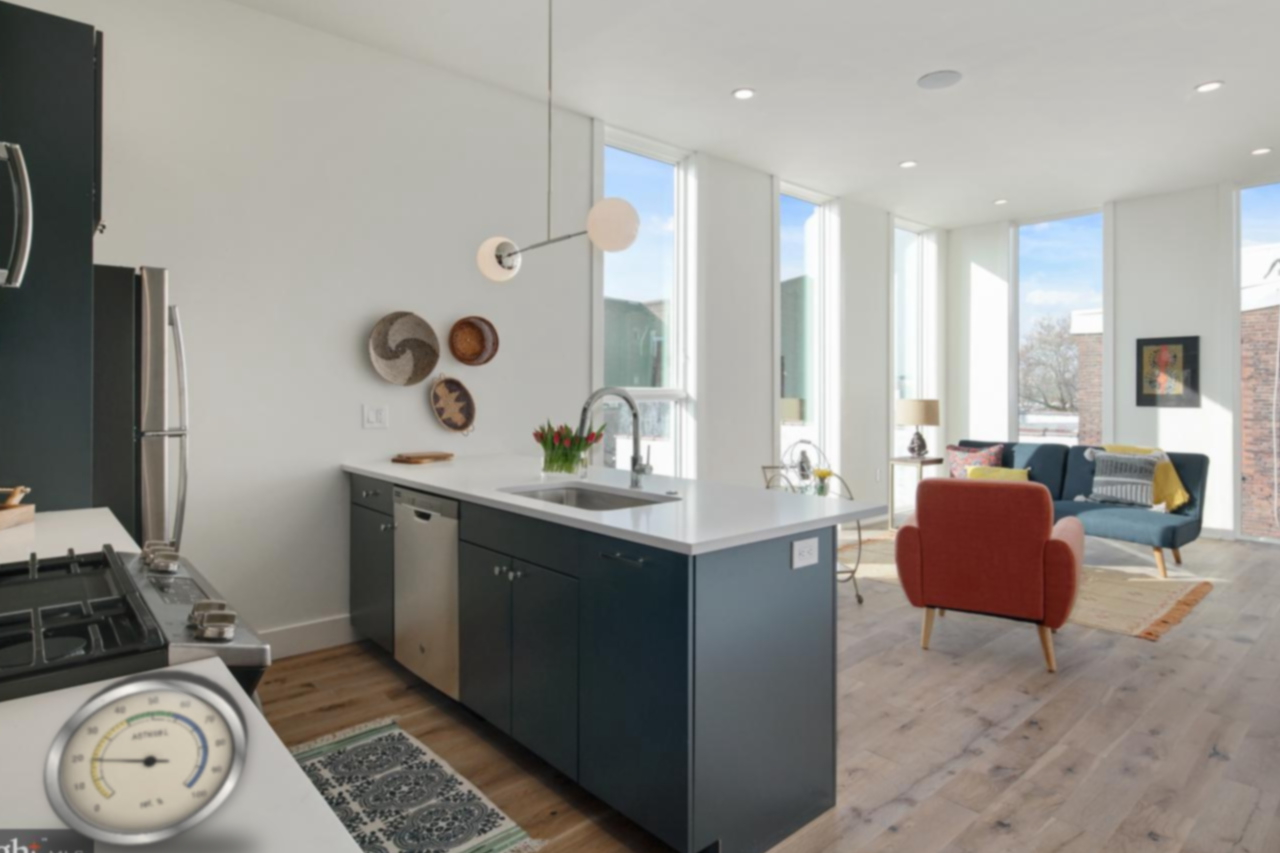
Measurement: 20 %
